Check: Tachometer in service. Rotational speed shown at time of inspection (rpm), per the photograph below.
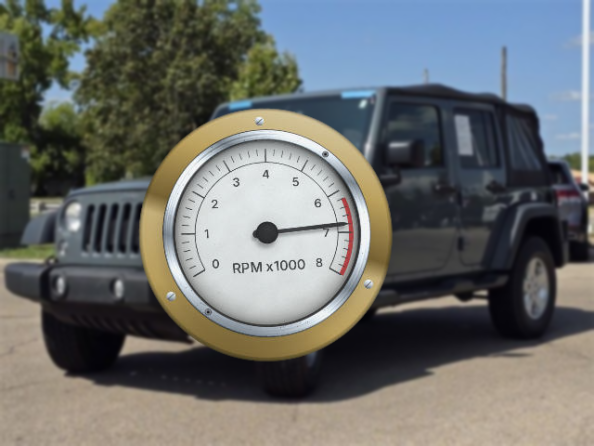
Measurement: 6800 rpm
